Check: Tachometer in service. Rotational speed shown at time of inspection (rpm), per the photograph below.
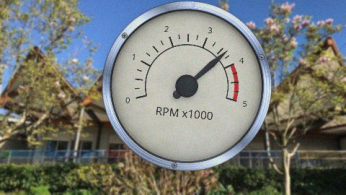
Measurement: 3625 rpm
